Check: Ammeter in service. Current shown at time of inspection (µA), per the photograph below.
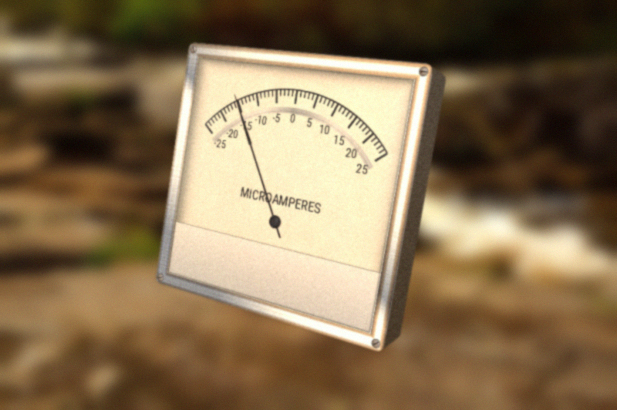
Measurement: -15 µA
